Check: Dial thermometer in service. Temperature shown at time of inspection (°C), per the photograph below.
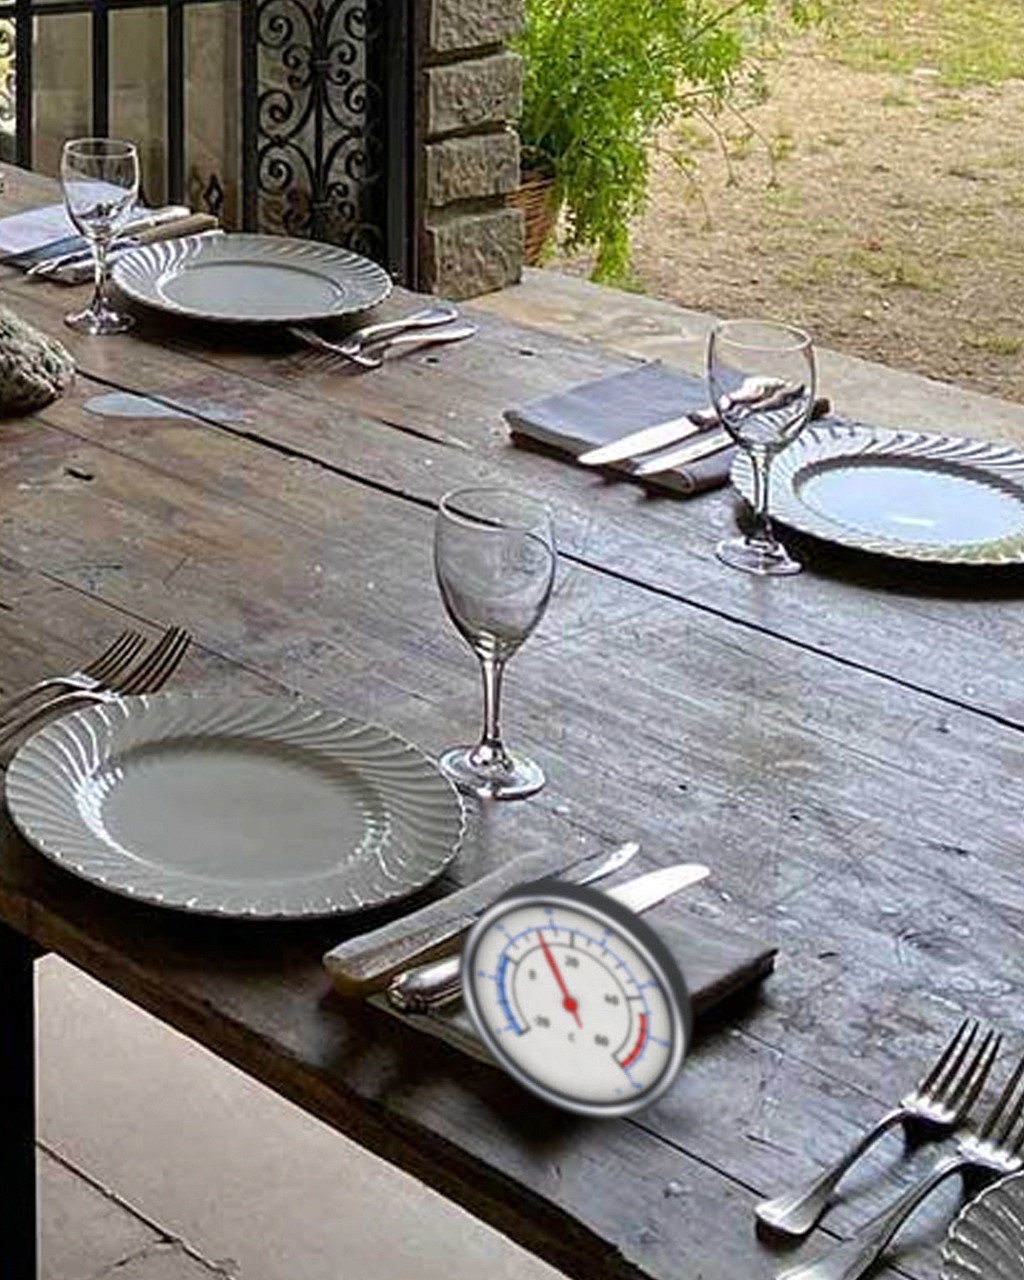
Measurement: 12 °C
